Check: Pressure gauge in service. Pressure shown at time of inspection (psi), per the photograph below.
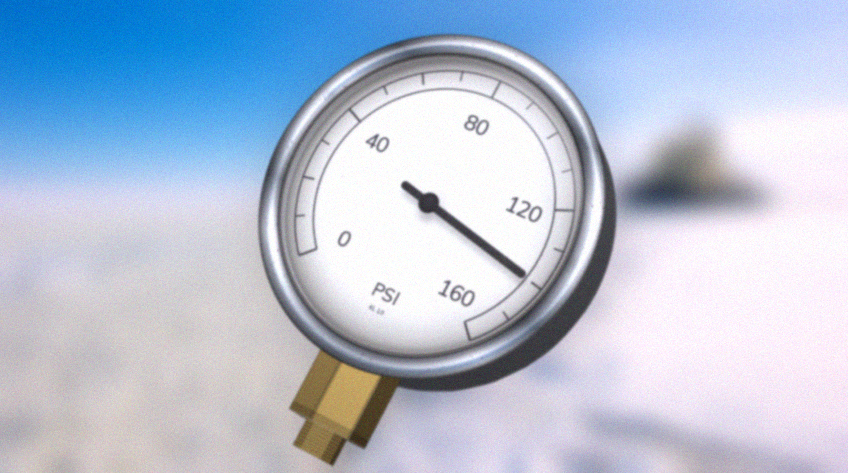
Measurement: 140 psi
